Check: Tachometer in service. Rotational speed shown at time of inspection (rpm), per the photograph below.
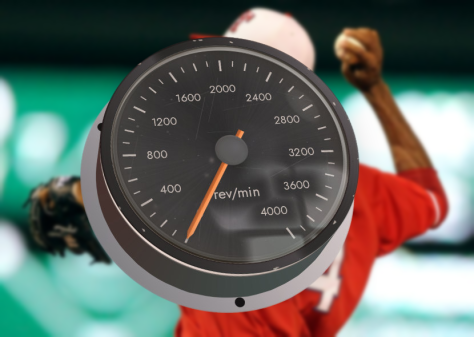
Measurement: 0 rpm
